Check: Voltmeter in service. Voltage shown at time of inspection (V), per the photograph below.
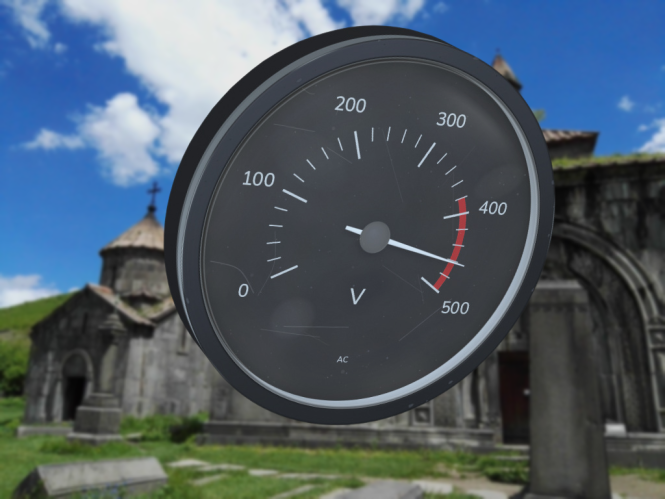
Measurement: 460 V
